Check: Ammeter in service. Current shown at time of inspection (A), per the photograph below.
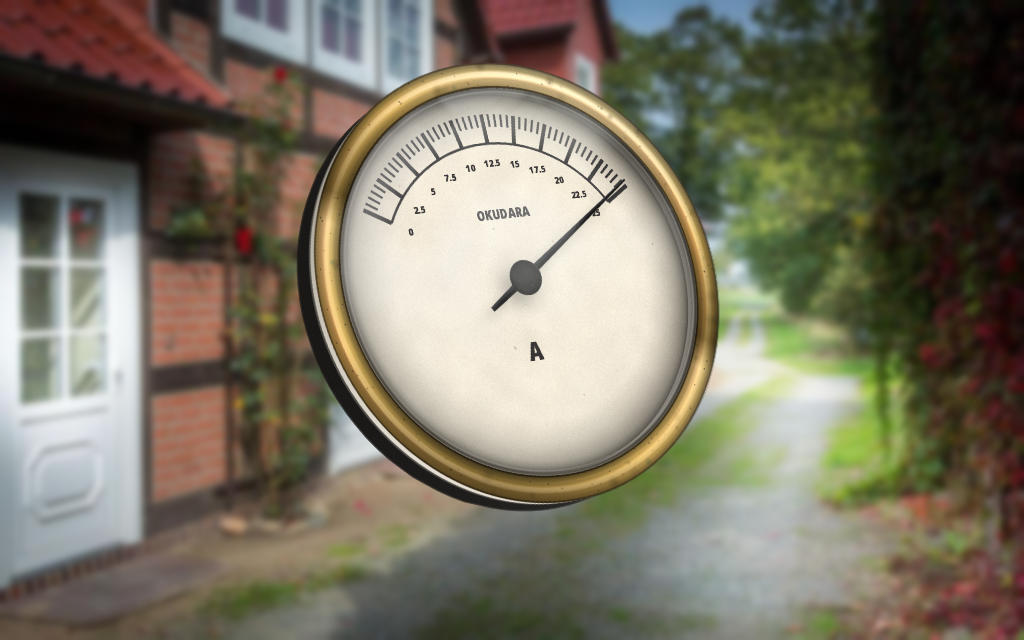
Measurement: 24.5 A
